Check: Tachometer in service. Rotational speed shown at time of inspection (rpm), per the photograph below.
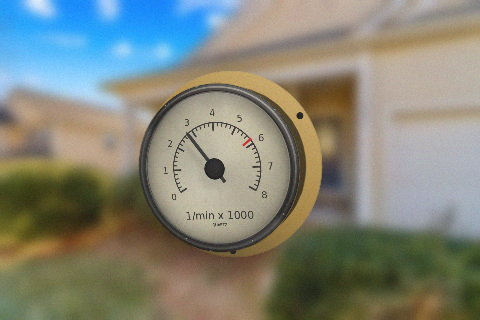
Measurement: 2800 rpm
